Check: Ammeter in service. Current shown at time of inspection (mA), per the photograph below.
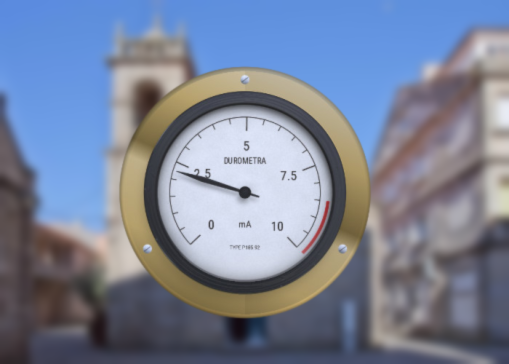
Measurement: 2.25 mA
